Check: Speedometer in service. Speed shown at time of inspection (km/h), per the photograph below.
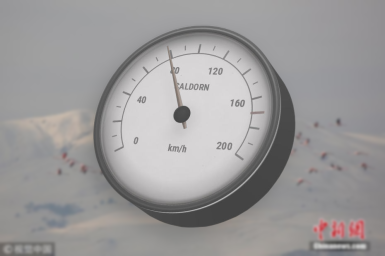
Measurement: 80 km/h
